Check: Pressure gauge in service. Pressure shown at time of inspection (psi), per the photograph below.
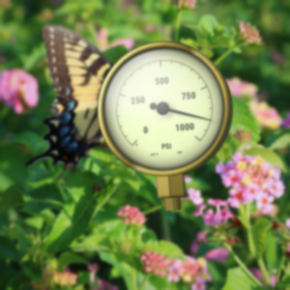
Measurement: 900 psi
